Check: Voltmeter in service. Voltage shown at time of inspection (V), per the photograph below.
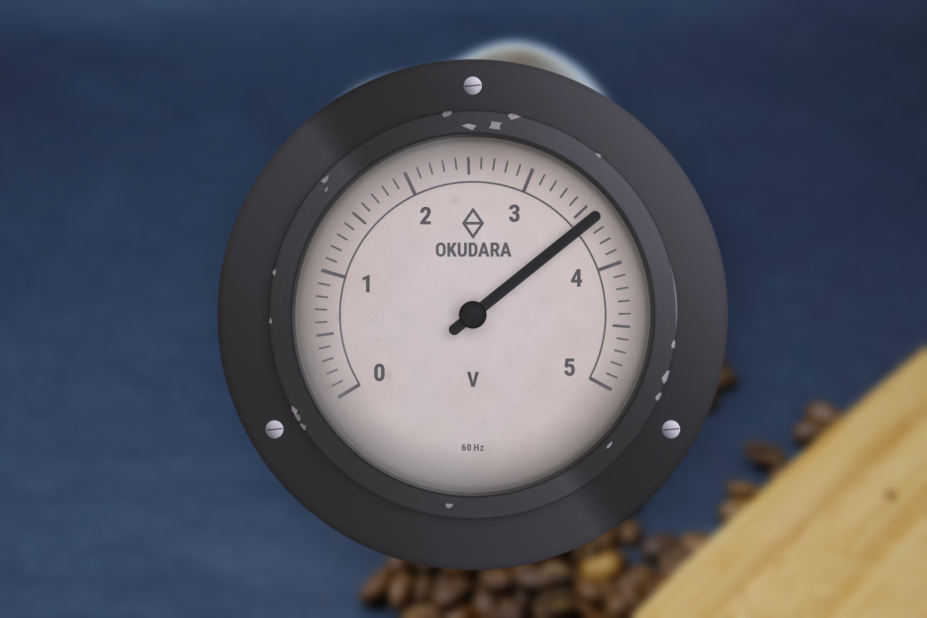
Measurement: 3.6 V
